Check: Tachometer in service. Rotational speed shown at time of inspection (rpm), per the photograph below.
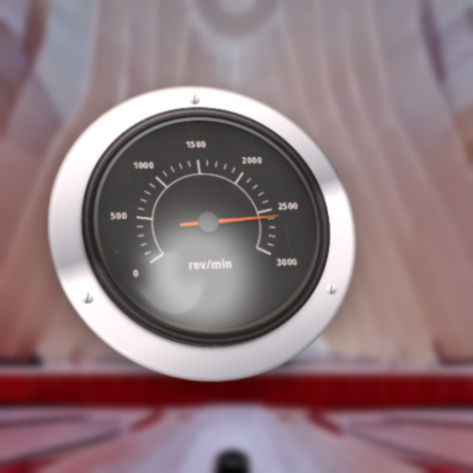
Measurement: 2600 rpm
